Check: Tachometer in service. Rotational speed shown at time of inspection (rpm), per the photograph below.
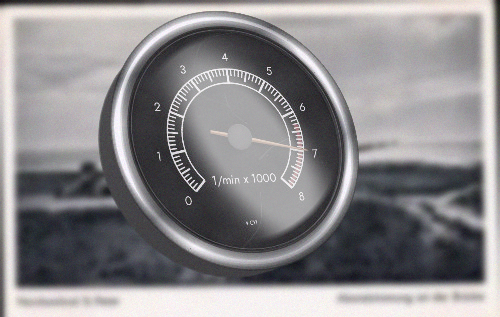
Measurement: 7000 rpm
